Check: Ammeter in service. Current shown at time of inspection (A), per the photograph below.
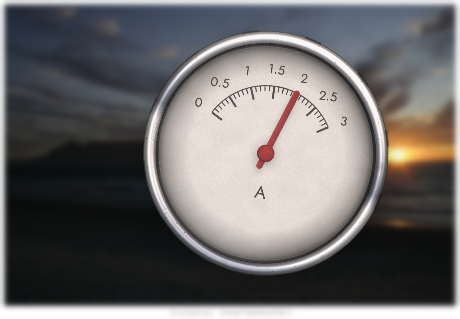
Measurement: 2 A
